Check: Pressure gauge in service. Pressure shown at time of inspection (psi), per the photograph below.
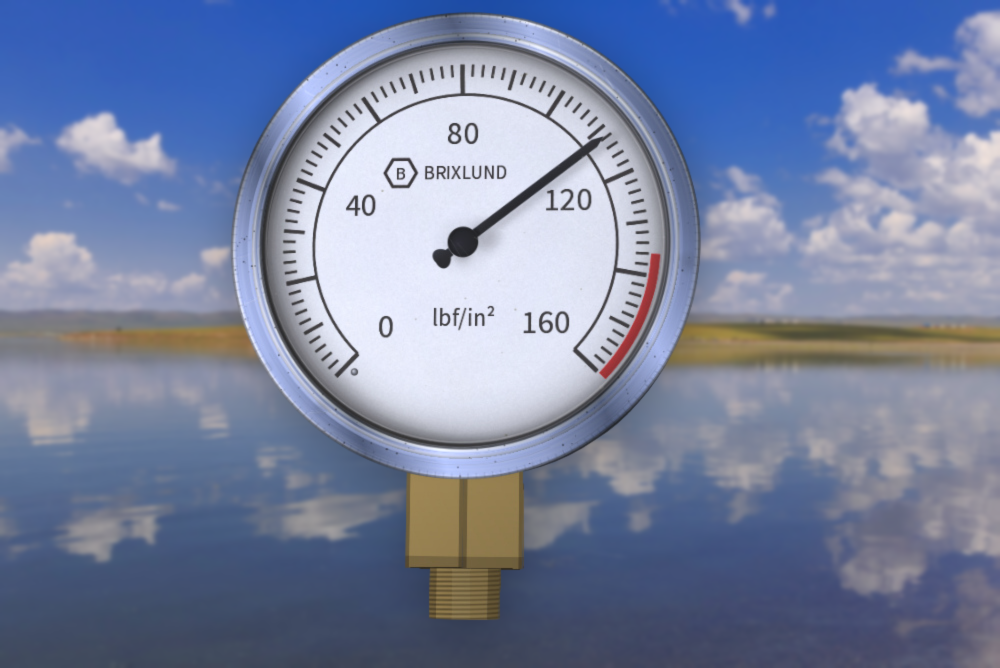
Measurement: 112 psi
